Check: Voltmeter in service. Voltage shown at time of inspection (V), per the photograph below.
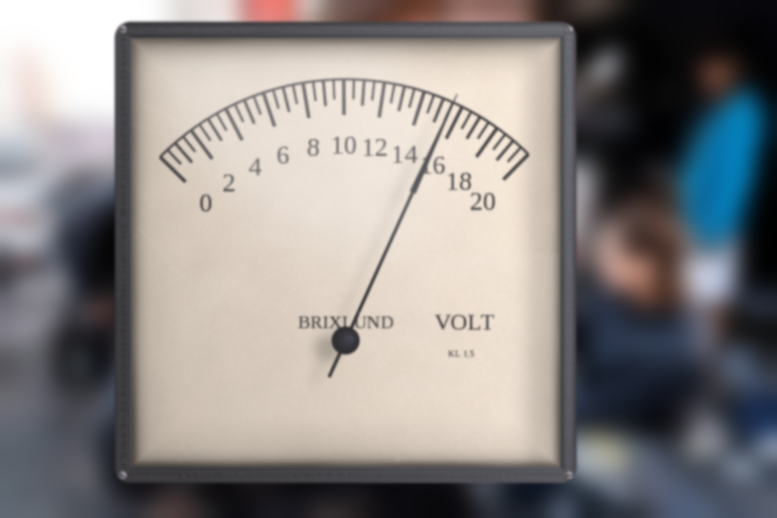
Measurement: 15.5 V
